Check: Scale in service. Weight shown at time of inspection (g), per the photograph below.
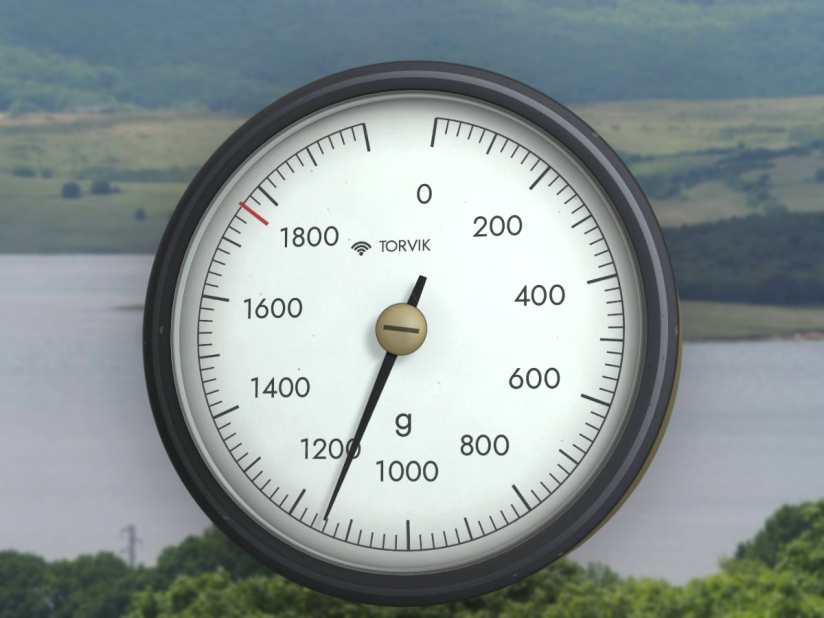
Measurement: 1140 g
